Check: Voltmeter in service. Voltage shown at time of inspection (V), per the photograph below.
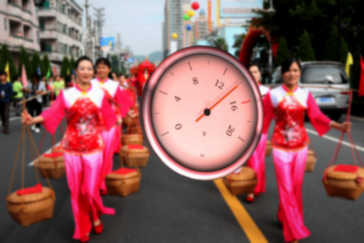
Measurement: 14 V
